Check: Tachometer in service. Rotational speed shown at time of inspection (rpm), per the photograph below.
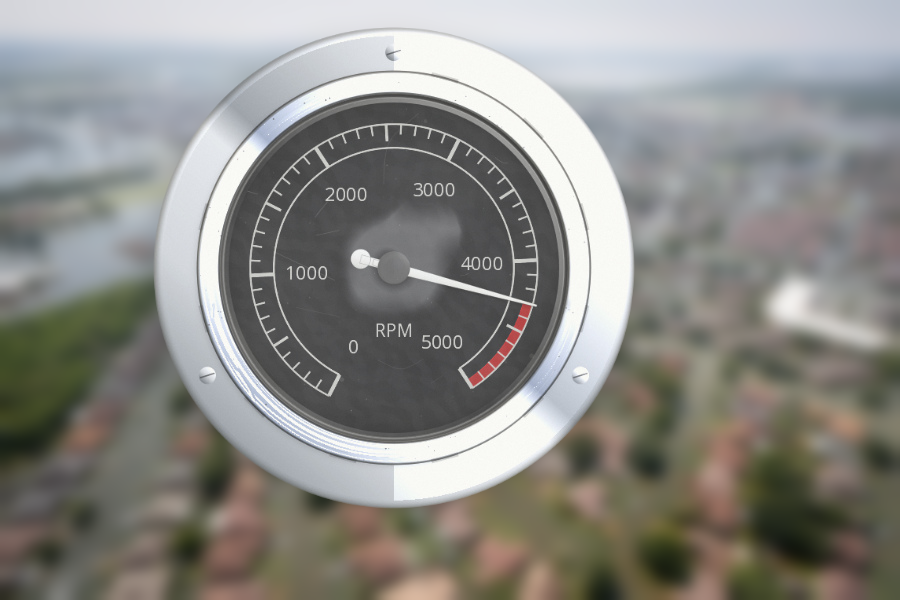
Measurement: 4300 rpm
